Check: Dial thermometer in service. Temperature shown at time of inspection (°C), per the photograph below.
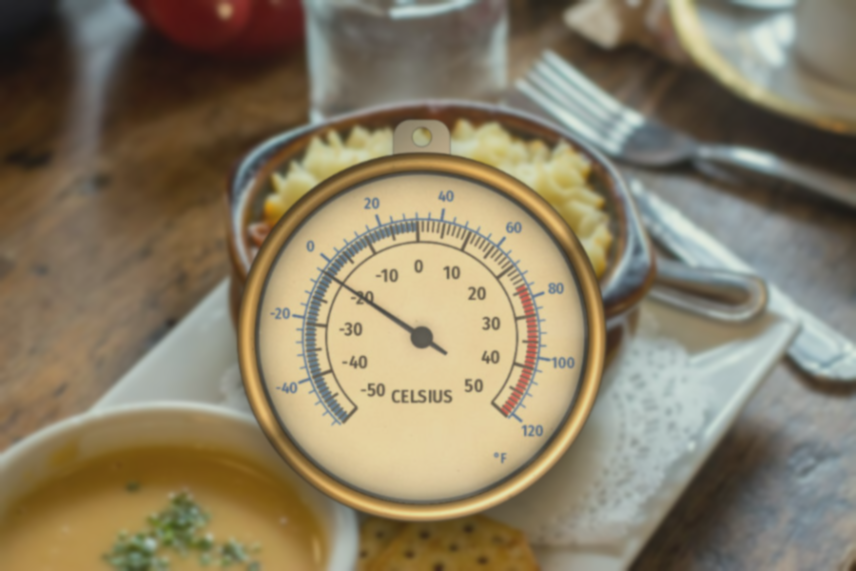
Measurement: -20 °C
